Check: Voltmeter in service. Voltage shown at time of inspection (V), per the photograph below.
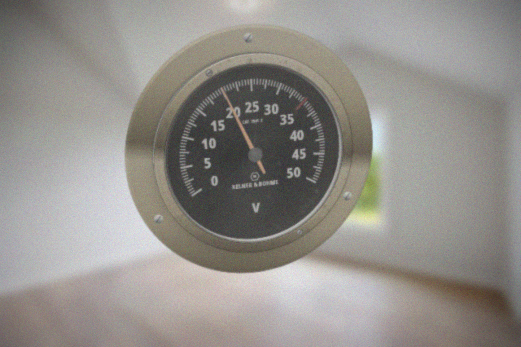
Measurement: 20 V
